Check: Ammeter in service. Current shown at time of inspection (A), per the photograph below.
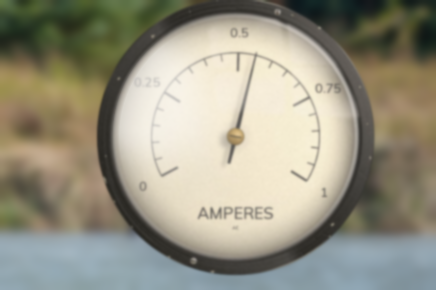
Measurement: 0.55 A
